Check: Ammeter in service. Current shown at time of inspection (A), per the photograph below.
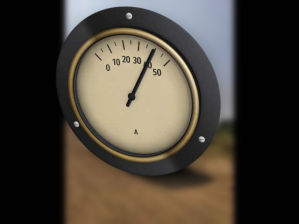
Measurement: 40 A
